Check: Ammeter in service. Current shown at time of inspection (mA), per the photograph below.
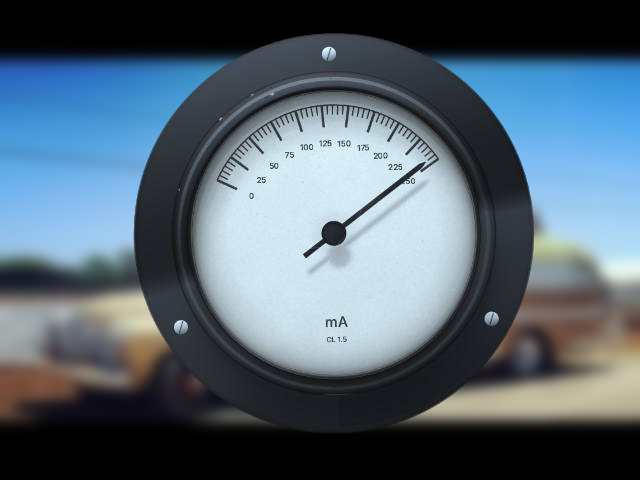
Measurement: 245 mA
